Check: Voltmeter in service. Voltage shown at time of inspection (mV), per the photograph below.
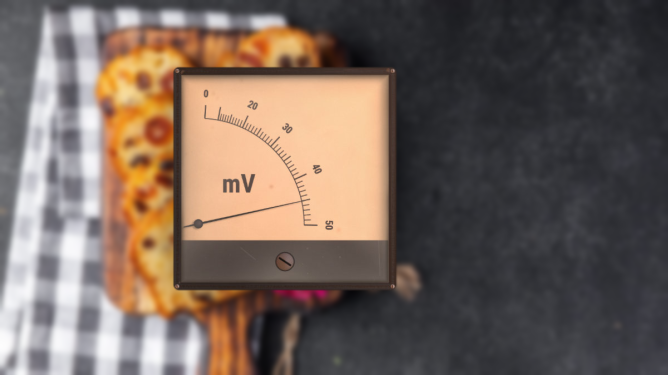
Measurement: 45 mV
